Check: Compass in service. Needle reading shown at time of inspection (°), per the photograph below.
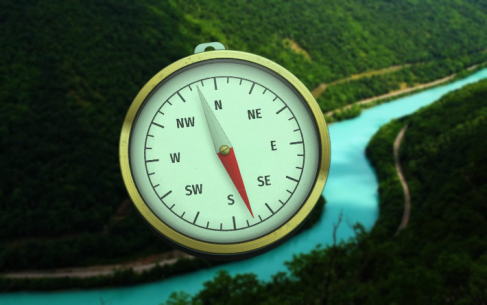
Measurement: 165 °
